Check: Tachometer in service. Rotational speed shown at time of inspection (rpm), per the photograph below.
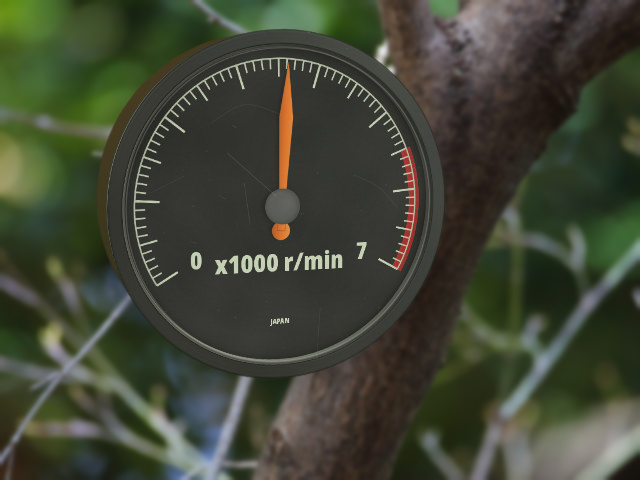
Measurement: 3600 rpm
